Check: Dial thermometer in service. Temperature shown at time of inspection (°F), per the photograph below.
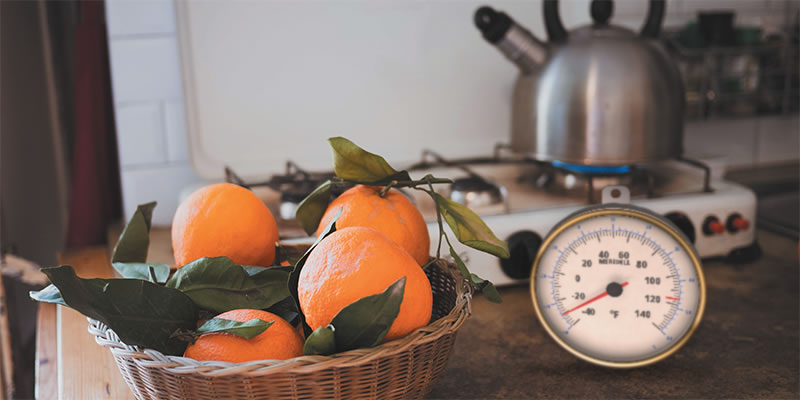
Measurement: -30 °F
